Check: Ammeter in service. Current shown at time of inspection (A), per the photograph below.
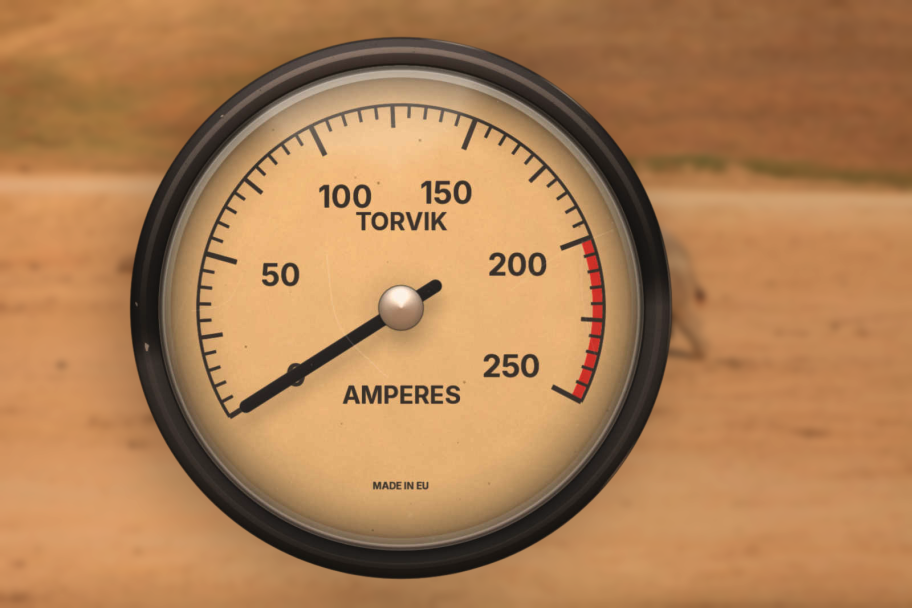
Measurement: 0 A
